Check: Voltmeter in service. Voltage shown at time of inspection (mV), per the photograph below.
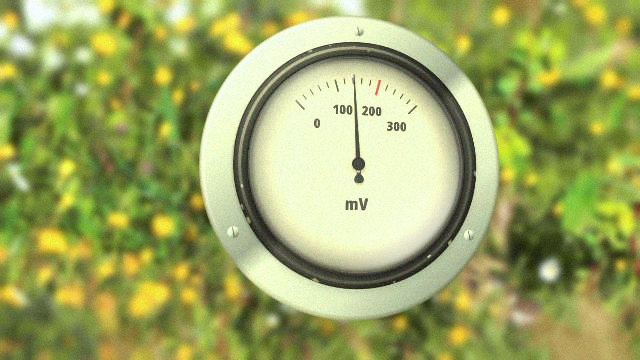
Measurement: 140 mV
